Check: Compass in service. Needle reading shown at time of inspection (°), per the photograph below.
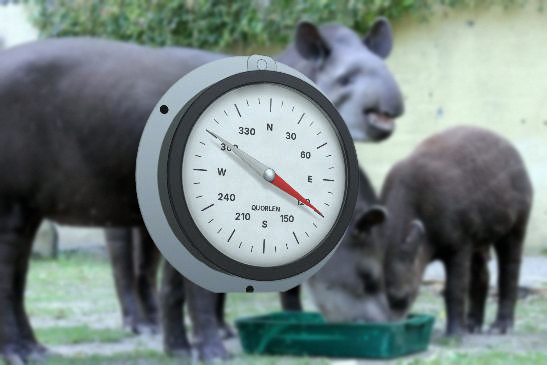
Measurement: 120 °
